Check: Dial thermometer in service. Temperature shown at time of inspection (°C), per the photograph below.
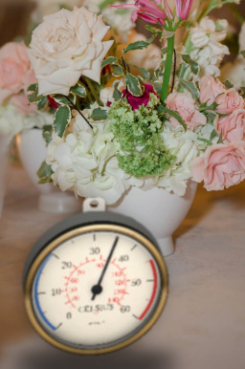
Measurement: 35 °C
